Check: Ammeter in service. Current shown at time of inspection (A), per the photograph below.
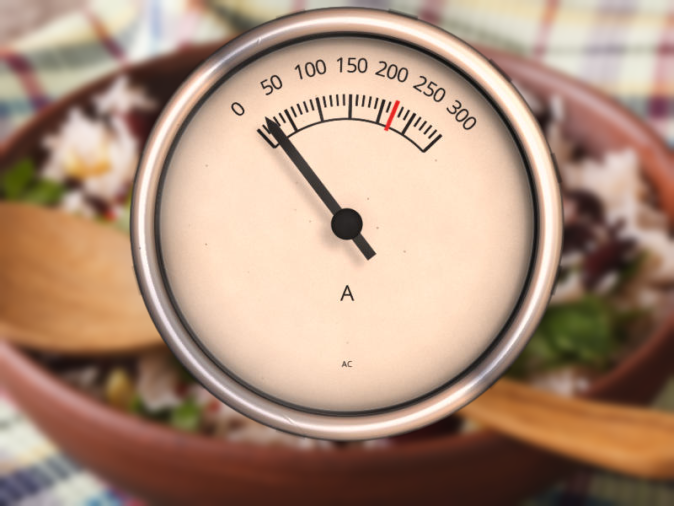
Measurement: 20 A
